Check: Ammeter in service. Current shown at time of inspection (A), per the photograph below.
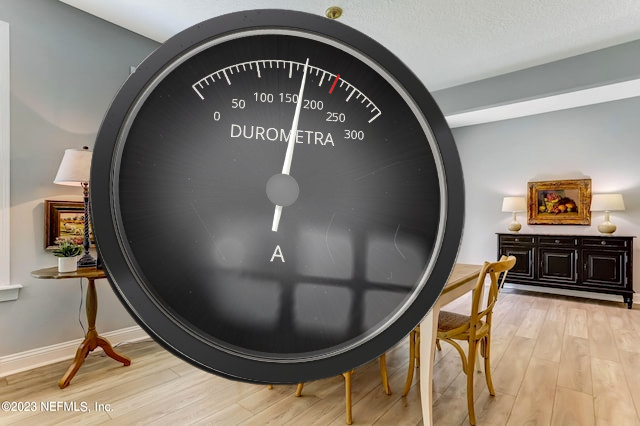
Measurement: 170 A
